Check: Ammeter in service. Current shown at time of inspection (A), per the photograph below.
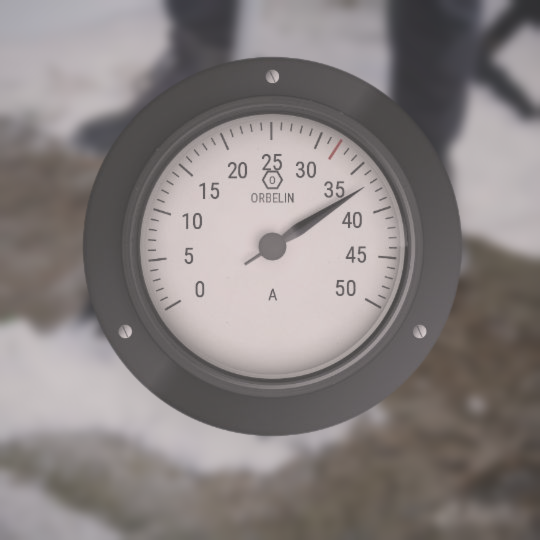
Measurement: 37 A
